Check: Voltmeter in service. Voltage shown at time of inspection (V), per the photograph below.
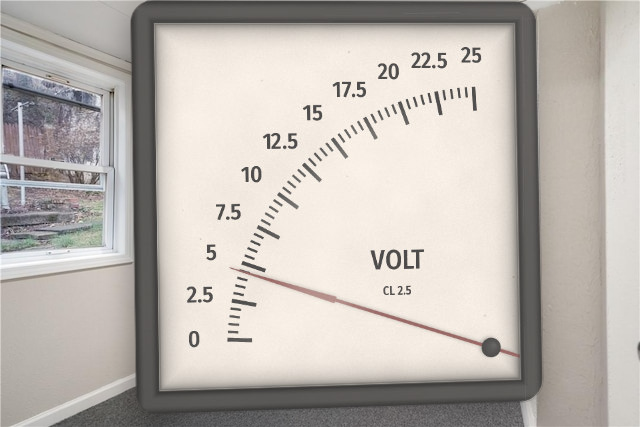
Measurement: 4.5 V
